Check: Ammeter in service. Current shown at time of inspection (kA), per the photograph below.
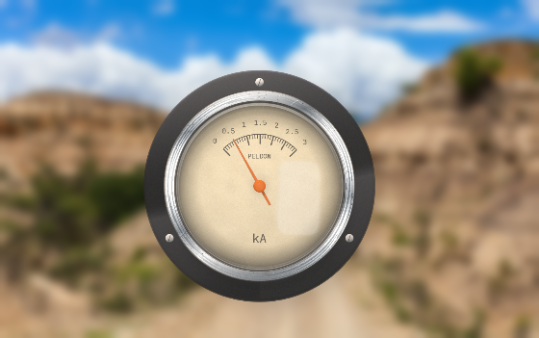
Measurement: 0.5 kA
